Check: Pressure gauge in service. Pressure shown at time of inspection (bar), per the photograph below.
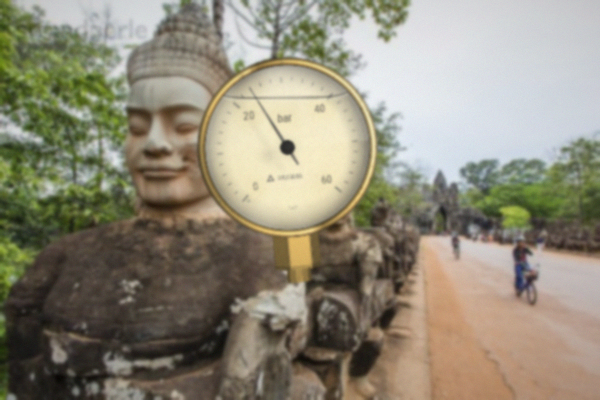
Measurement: 24 bar
